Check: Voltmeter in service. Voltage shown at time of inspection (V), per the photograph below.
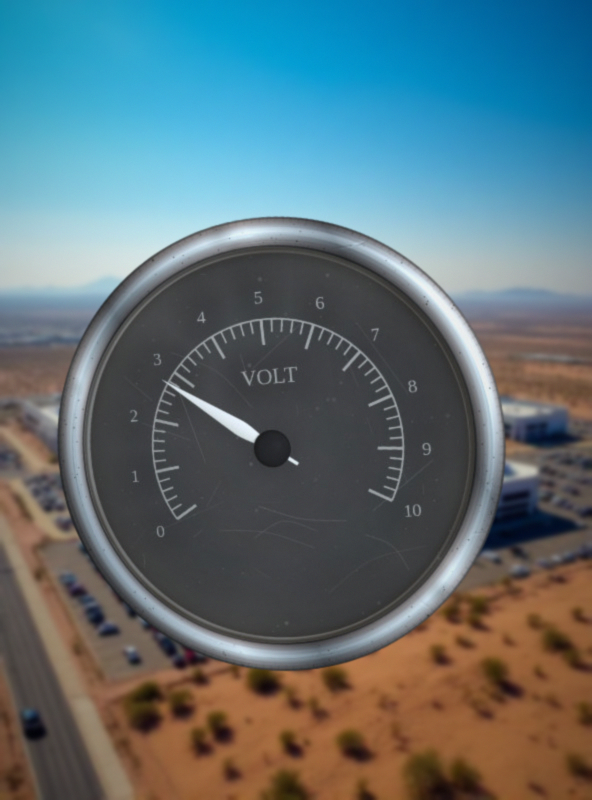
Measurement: 2.8 V
